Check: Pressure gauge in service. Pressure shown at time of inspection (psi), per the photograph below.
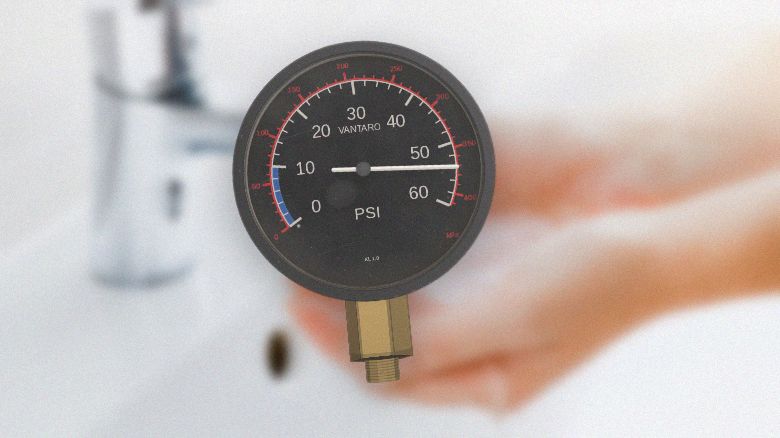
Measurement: 54 psi
